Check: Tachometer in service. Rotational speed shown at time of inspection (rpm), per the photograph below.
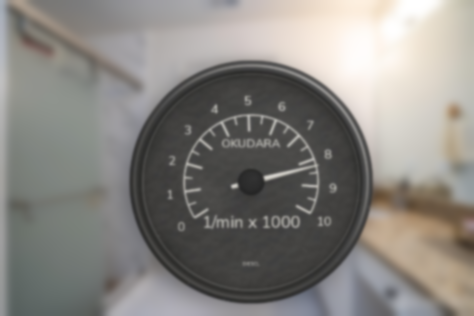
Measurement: 8250 rpm
